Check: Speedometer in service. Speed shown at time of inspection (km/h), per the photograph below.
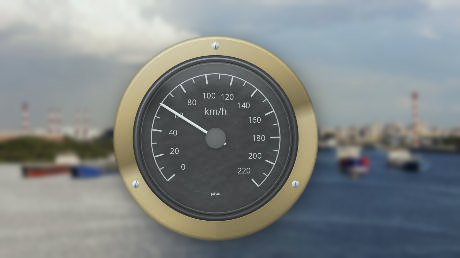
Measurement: 60 km/h
